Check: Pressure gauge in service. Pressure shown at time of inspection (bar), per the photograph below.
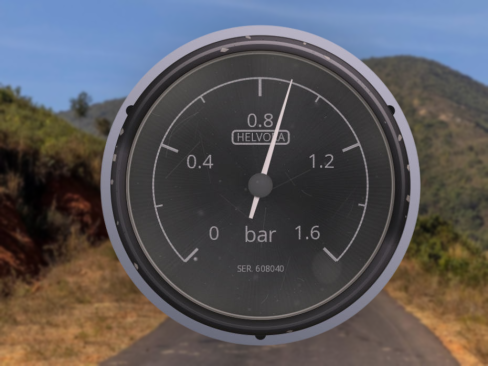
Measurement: 0.9 bar
